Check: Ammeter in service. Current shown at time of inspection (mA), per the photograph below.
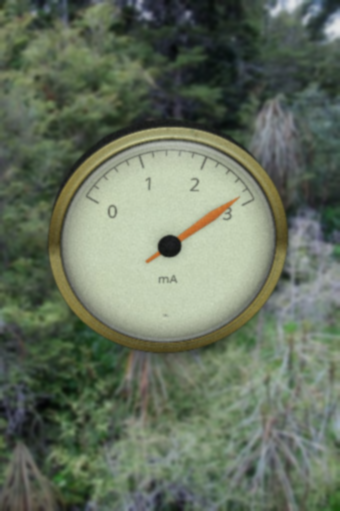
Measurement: 2.8 mA
